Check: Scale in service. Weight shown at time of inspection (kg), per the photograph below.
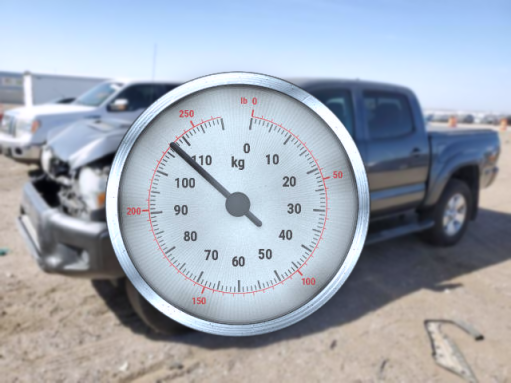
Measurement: 107 kg
